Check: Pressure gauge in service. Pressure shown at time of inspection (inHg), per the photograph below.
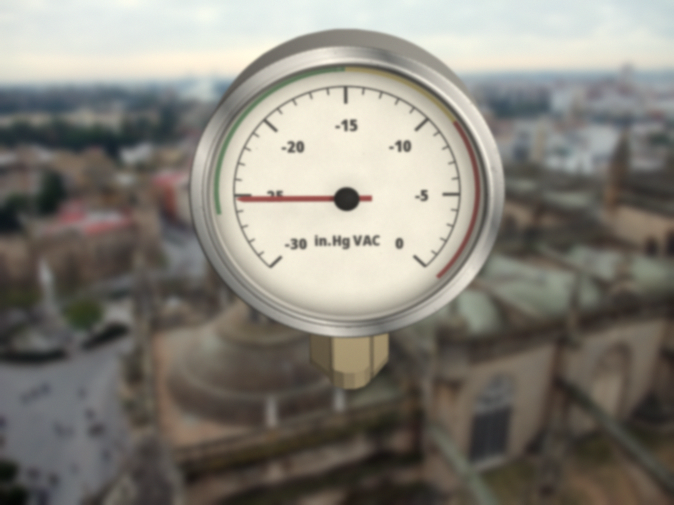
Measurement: -25 inHg
